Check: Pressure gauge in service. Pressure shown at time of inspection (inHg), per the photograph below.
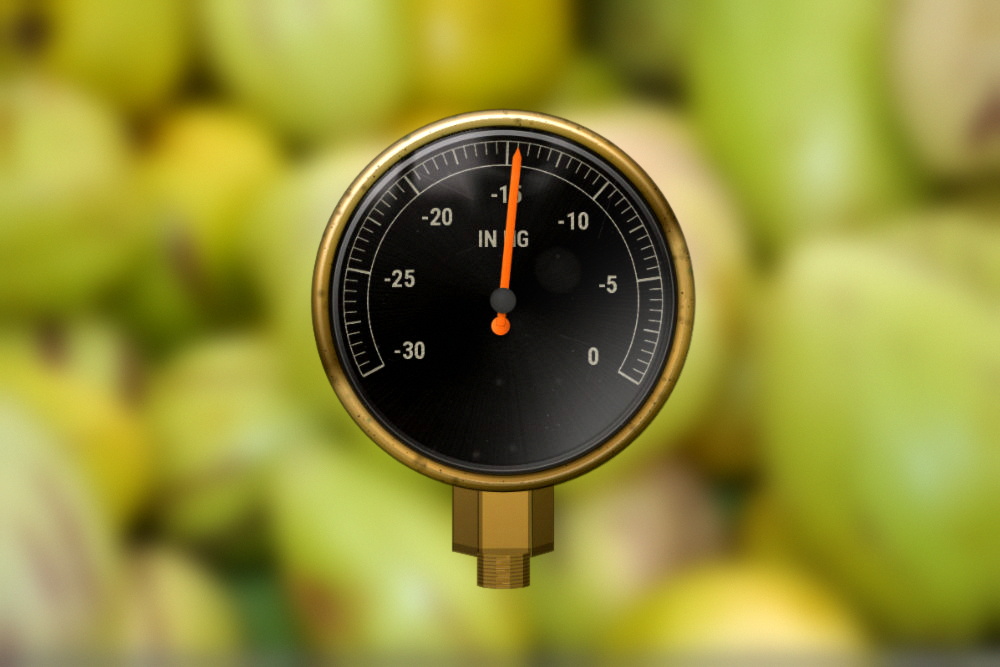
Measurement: -14.5 inHg
